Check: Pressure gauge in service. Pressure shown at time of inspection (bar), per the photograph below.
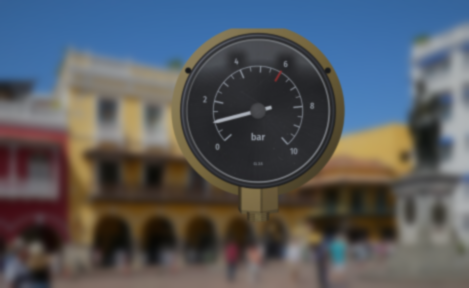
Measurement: 1 bar
